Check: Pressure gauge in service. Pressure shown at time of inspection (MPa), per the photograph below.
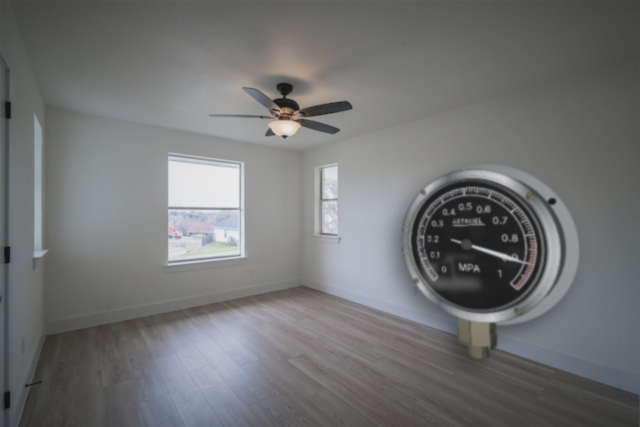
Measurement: 0.9 MPa
